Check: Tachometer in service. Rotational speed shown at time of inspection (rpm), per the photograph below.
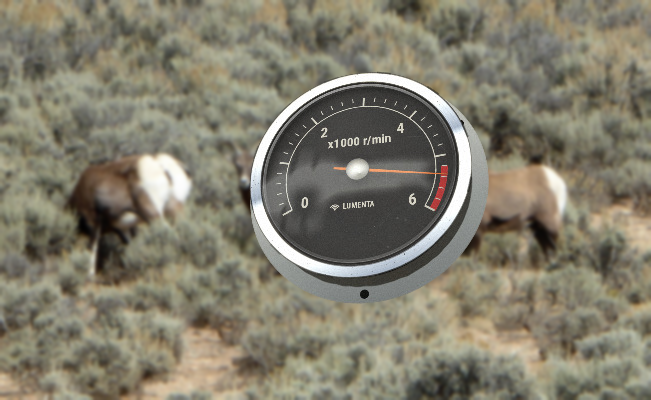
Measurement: 5400 rpm
